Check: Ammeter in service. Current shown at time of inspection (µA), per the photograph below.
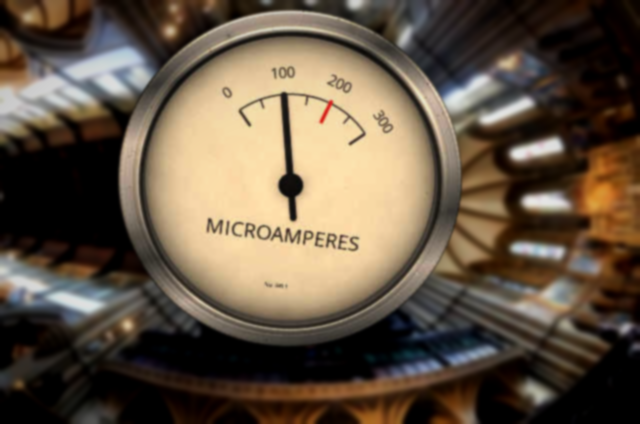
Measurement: 100 µA
